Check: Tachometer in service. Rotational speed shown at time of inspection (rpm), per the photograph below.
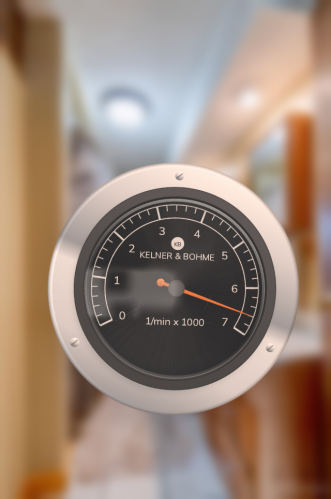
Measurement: 6600 rpm
